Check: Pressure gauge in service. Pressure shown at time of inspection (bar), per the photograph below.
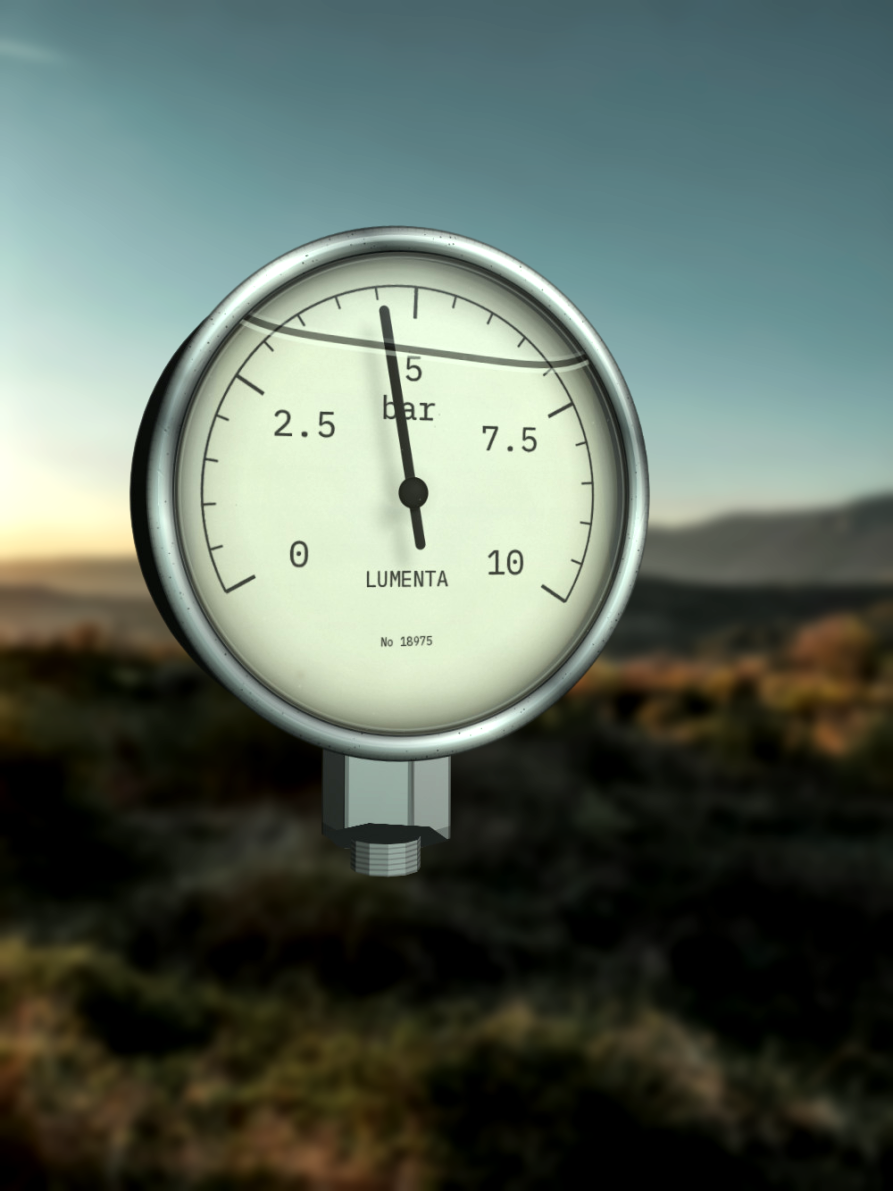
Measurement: 4.5 bar
